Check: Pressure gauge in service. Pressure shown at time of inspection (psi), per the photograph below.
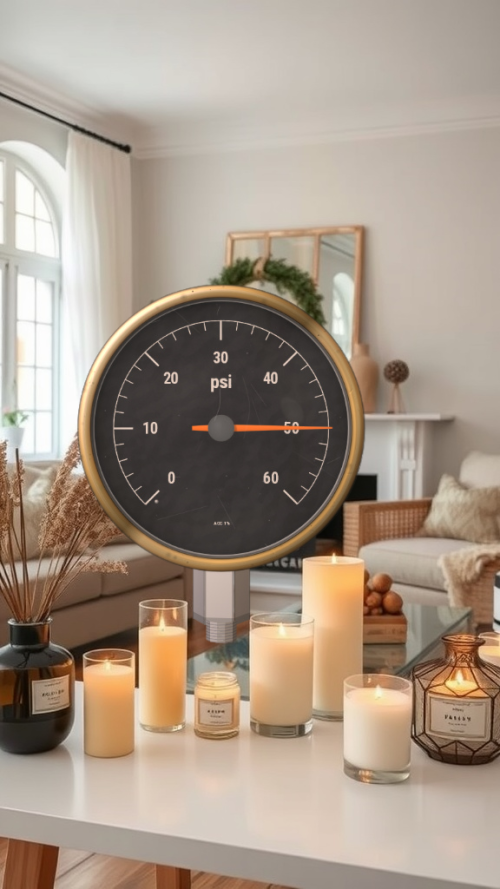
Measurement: 50 psi
